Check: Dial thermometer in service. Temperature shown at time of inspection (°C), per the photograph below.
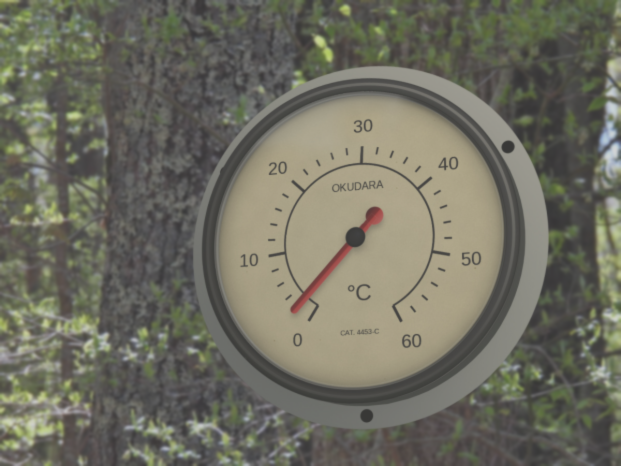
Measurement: 2 °C
